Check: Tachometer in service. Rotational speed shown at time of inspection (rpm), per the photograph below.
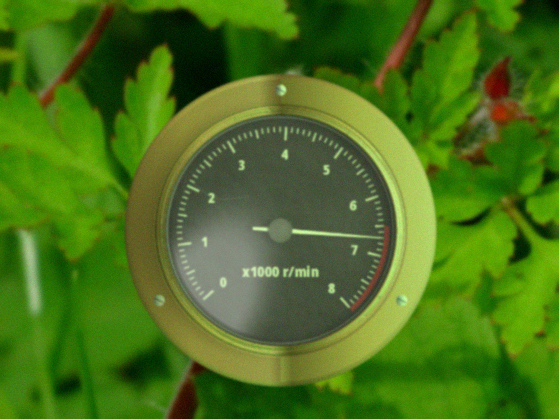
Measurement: 6700 rpm
